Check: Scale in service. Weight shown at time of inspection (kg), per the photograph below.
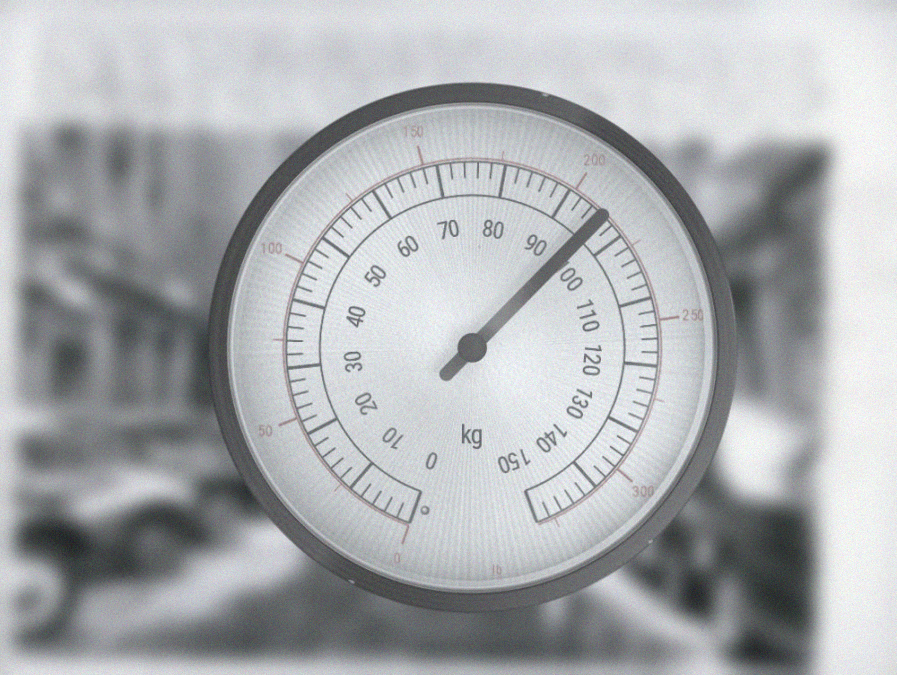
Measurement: 96 kg
